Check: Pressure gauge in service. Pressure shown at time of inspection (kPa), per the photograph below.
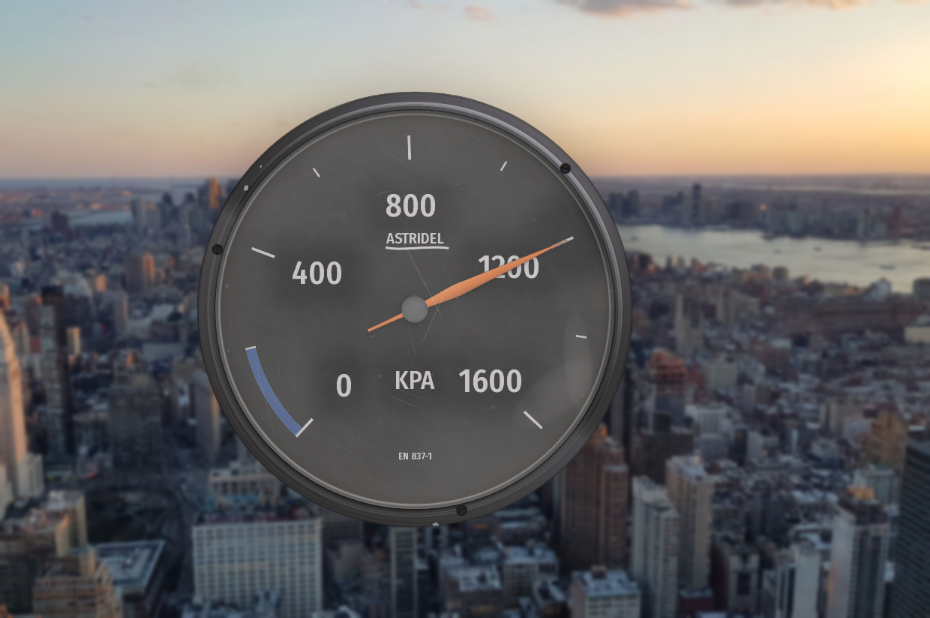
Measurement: 1200 kPa
